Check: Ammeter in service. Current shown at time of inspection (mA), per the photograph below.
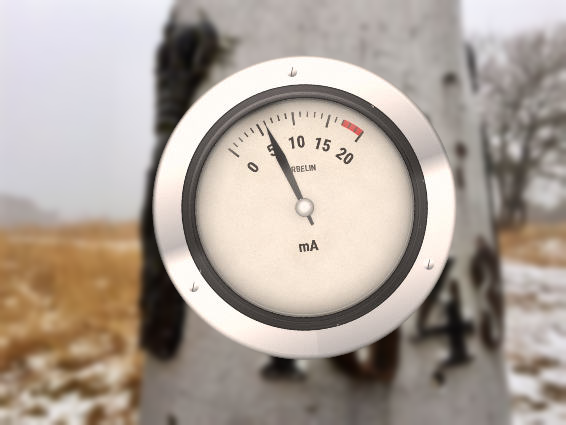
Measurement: 6 mA
